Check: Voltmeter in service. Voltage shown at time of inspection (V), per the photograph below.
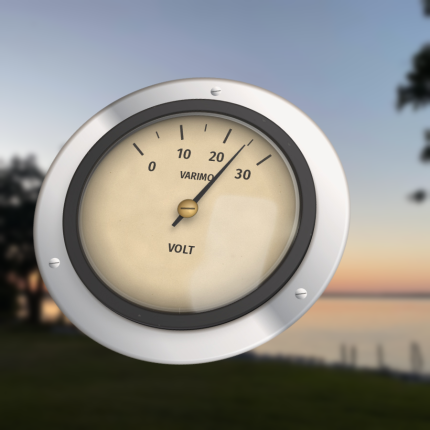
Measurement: 25 V
